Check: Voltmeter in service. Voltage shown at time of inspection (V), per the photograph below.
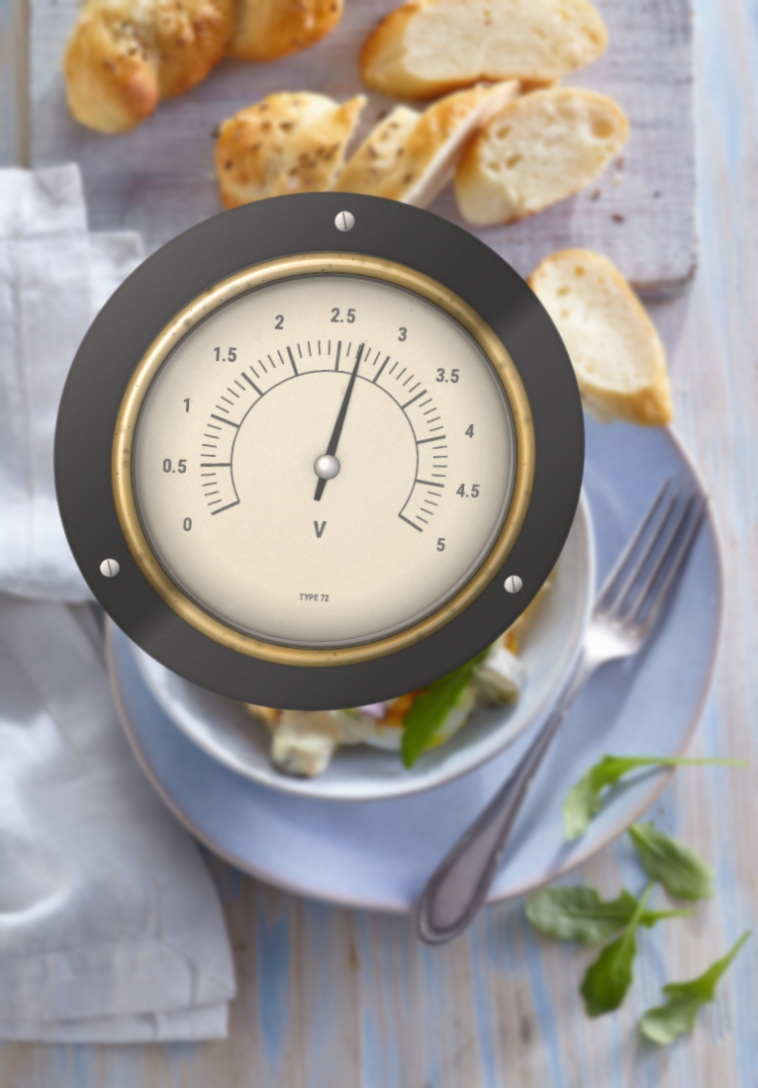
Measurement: 2.7 V
